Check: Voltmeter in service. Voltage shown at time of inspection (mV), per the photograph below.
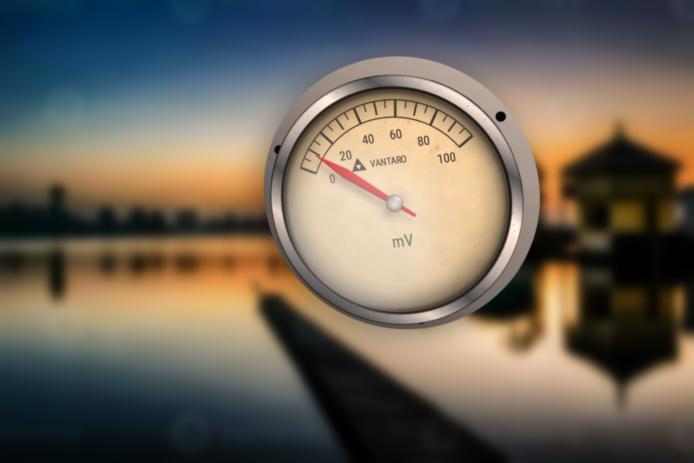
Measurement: 10 mV
